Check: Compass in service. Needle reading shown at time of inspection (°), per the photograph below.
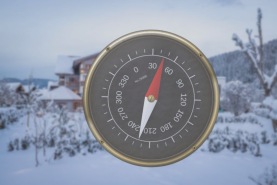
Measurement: 45 °
